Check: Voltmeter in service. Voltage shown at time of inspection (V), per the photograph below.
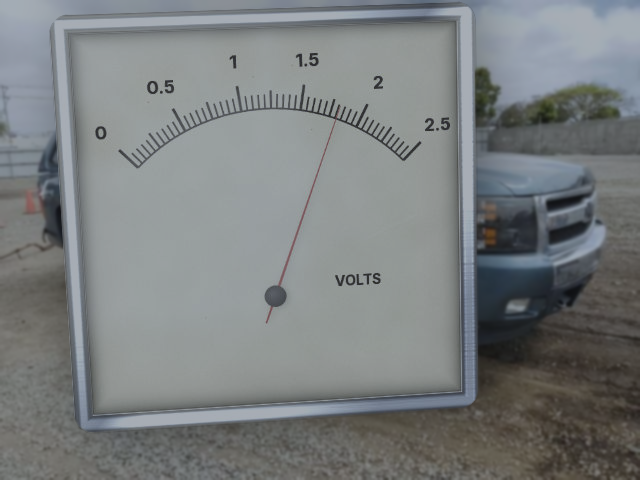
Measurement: 1.8 V
